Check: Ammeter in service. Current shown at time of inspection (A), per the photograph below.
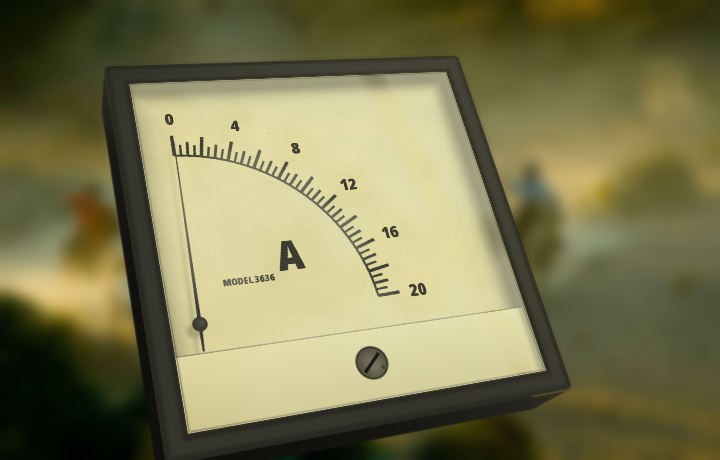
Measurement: 0 A
